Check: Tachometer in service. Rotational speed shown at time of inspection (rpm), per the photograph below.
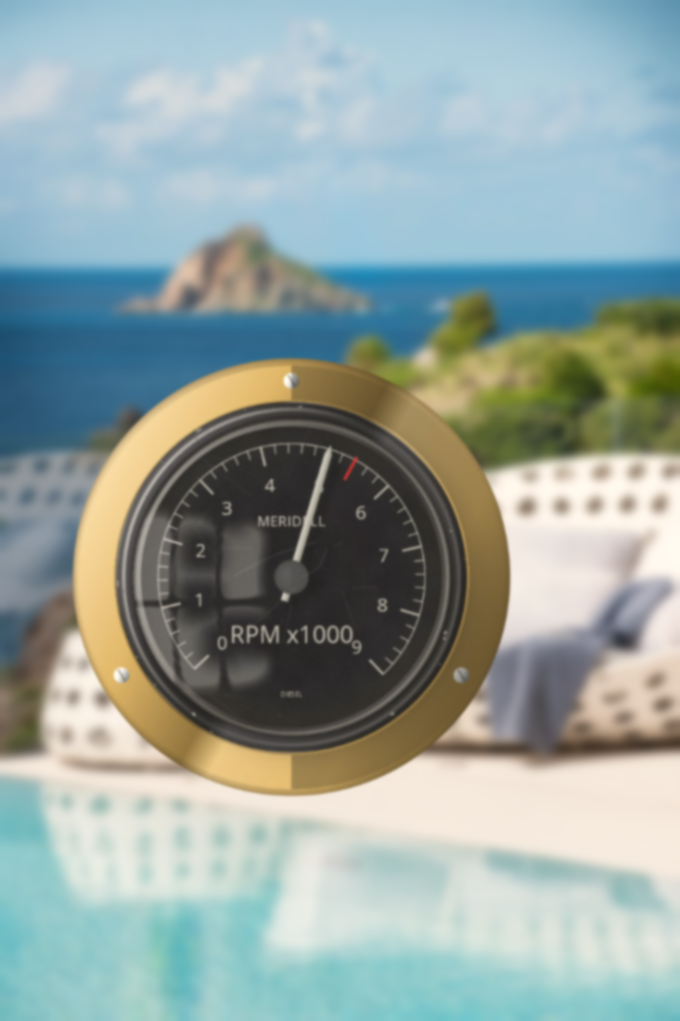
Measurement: 5000 rpm
